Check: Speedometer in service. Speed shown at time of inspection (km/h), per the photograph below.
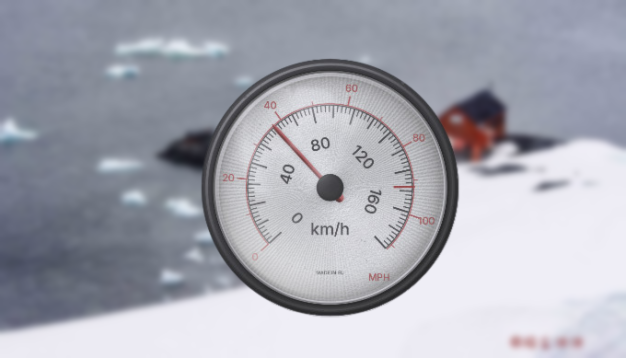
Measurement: 60 km/h
